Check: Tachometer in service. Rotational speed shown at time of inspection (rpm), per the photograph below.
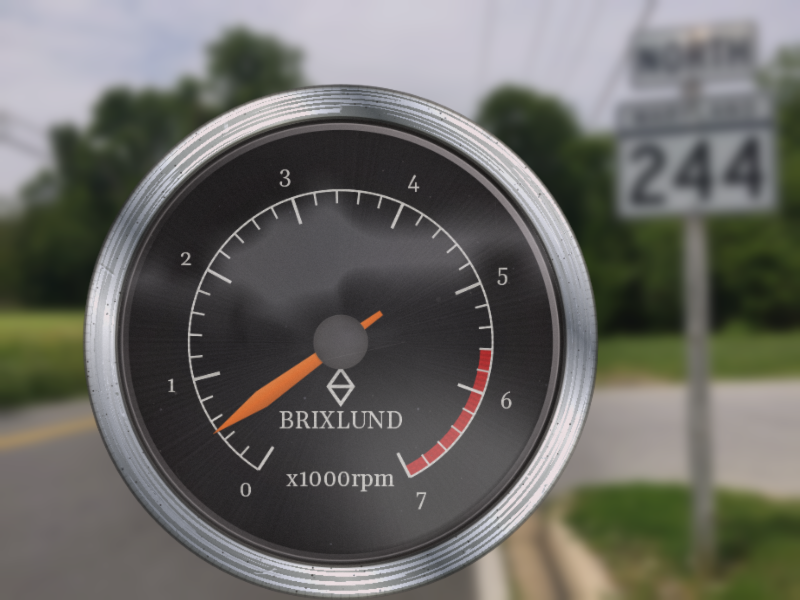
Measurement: 500 rpm
